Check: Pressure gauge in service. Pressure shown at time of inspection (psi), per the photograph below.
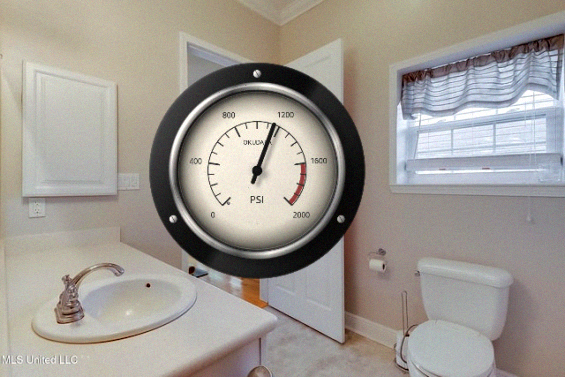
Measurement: 1150 psi
